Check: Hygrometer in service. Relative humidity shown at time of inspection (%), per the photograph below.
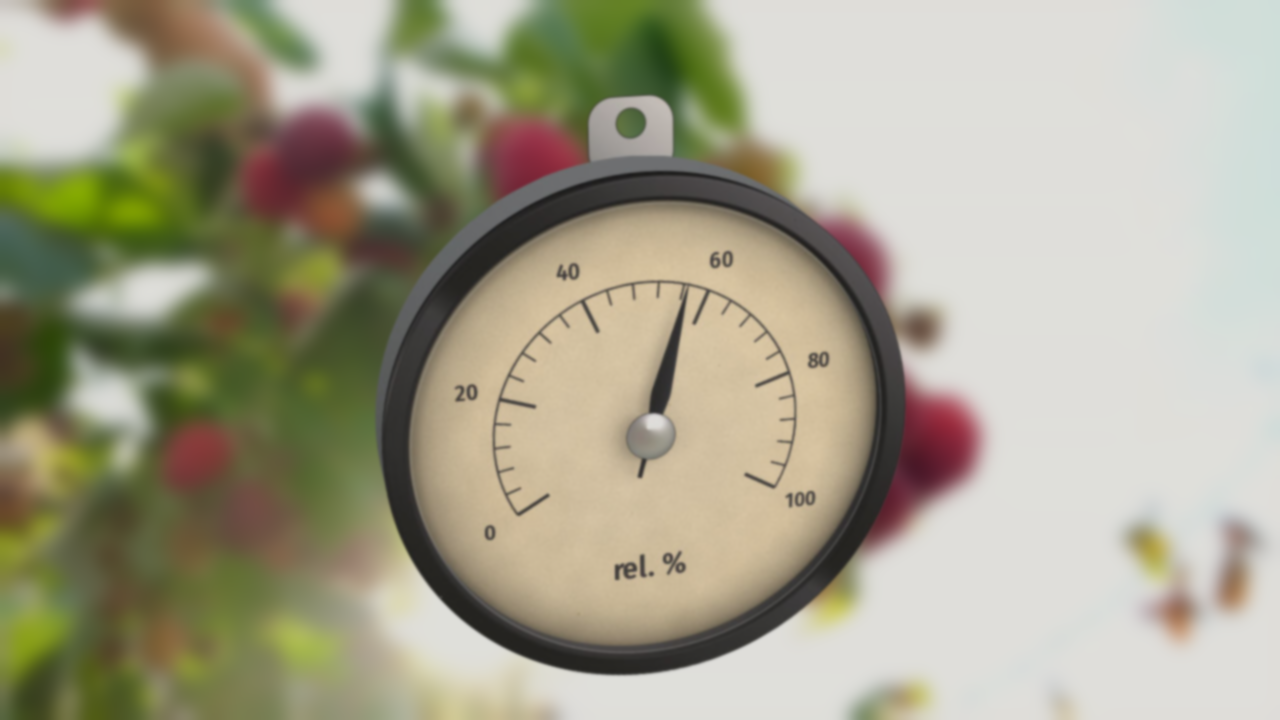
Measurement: 56 %
